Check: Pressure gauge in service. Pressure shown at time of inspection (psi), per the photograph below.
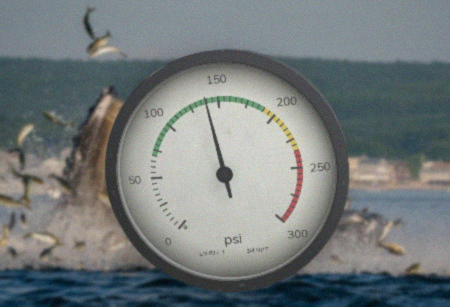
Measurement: 140 psi
